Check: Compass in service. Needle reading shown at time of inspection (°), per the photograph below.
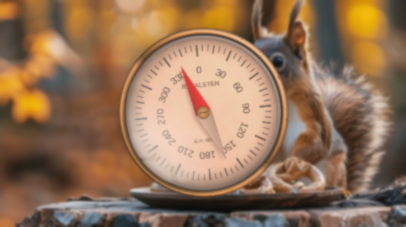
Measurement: 340 °
